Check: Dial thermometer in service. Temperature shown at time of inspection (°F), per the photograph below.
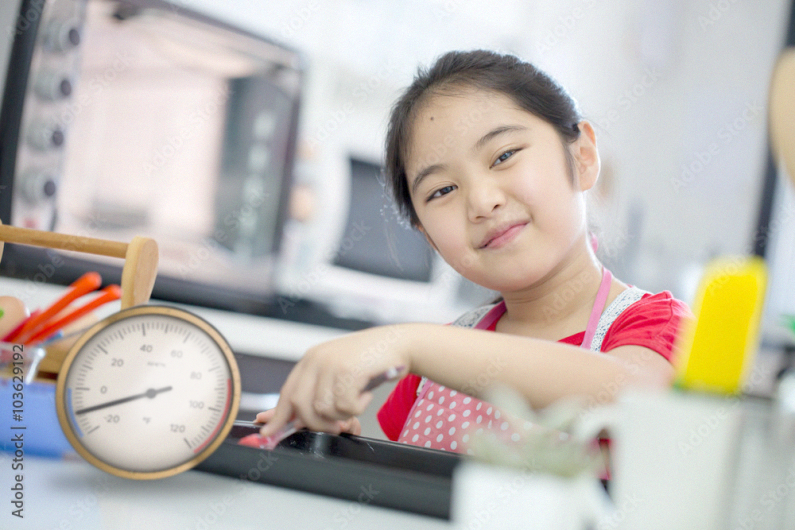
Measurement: -10 °F
